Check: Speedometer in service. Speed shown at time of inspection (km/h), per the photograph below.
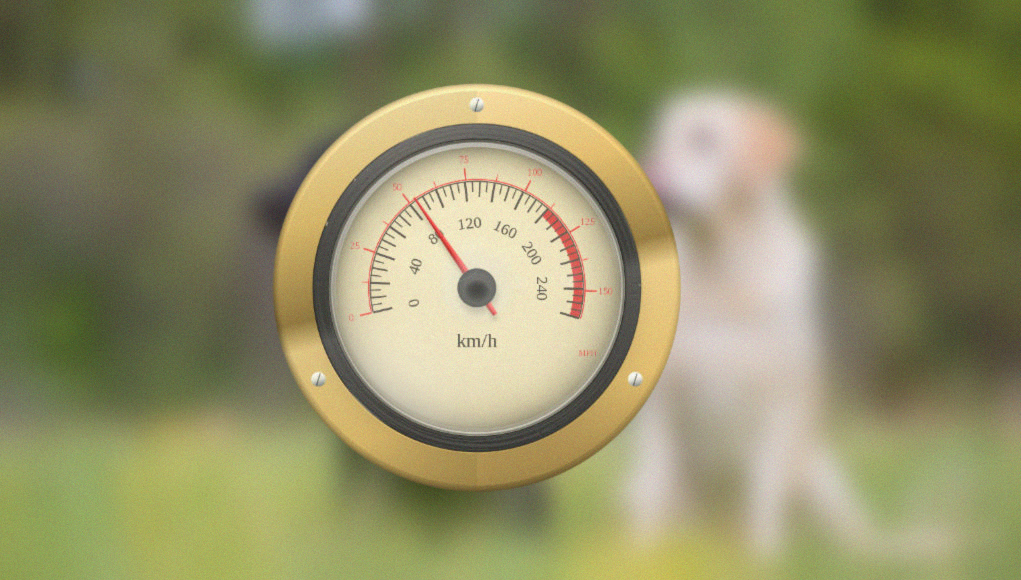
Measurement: 85 km/h
